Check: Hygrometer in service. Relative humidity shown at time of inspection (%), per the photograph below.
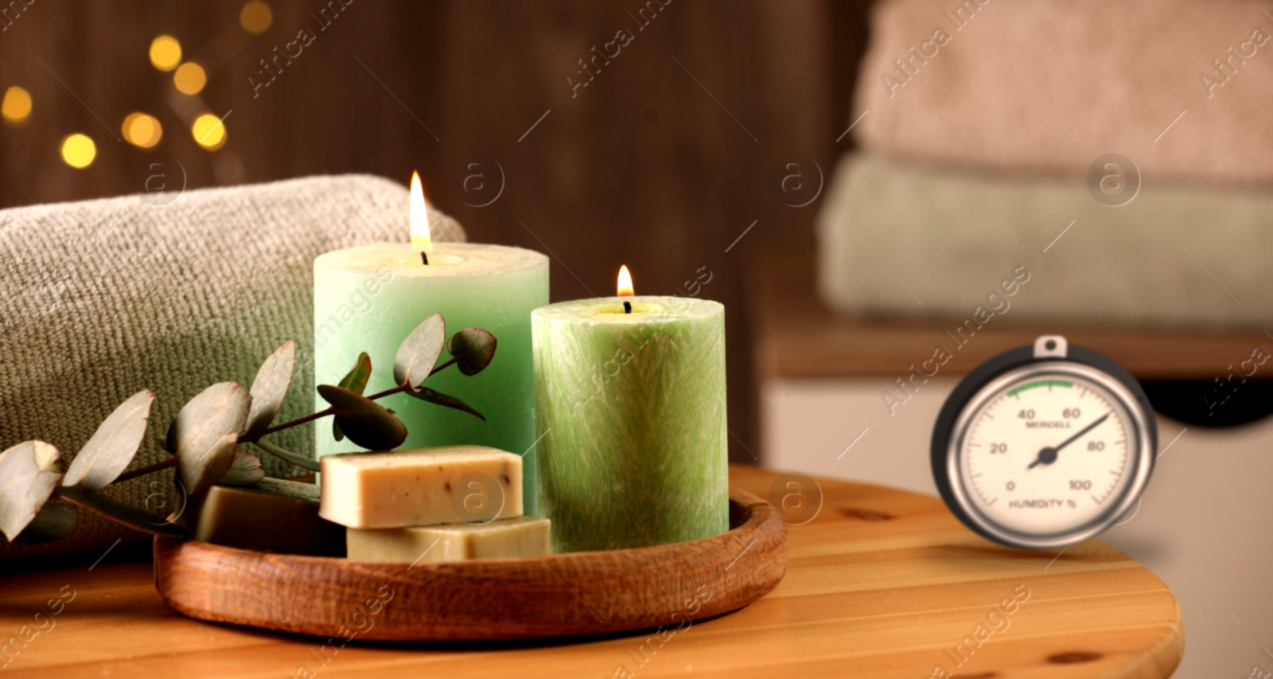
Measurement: 70 %
